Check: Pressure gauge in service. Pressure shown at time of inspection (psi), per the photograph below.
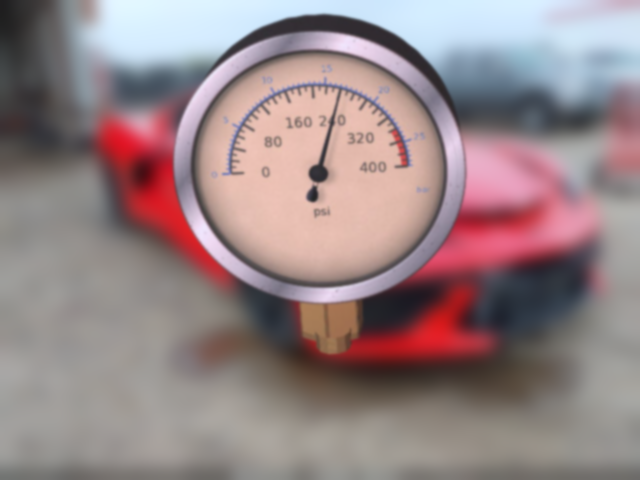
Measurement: 240 psi
